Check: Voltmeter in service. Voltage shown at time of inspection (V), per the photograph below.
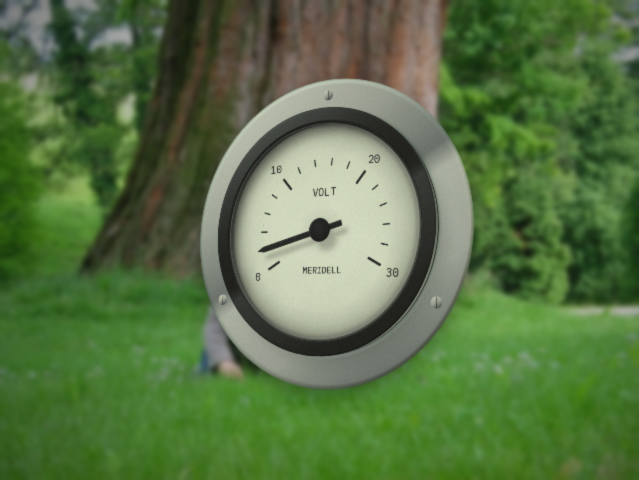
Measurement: 2 V
